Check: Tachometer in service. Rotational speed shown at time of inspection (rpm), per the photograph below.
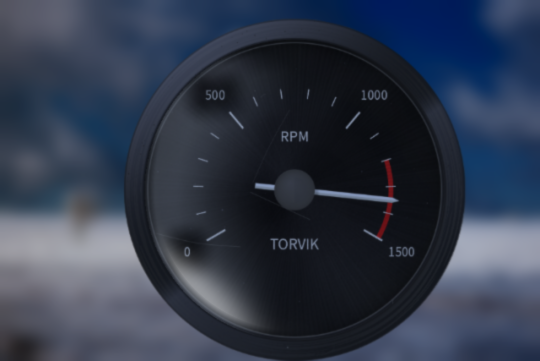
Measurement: 1350 rpm
